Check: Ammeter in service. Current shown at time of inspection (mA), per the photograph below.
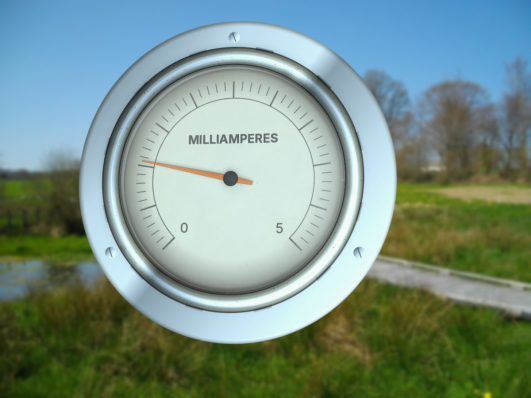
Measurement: 1.05 mA
